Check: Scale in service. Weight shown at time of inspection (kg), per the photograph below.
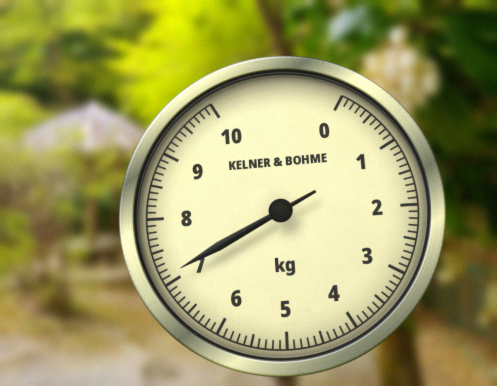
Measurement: 7.1 kg
